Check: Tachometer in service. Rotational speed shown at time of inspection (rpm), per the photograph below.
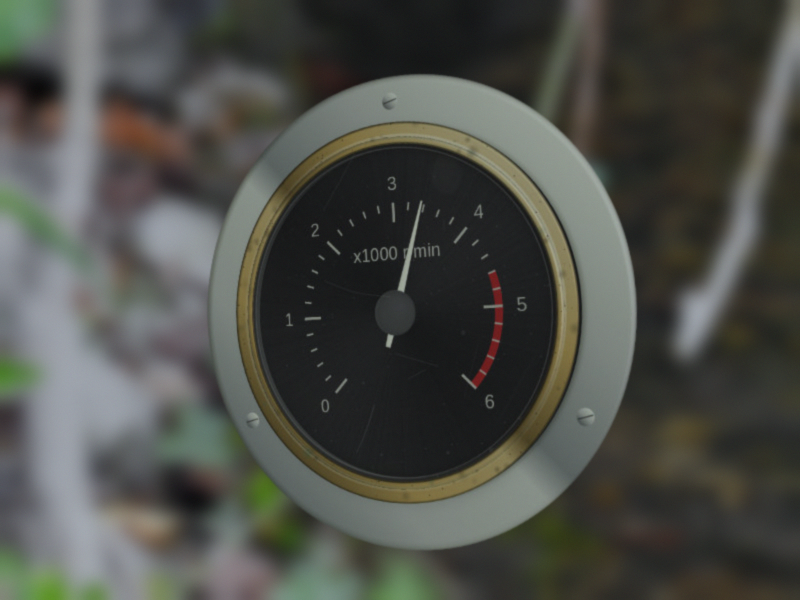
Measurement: 3400 rpm
